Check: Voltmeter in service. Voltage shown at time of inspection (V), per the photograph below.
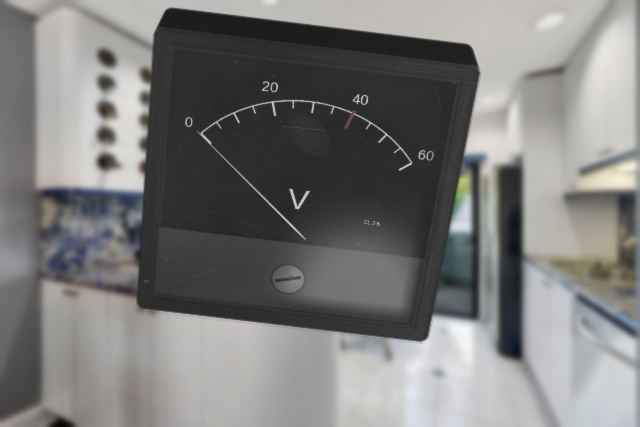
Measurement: 0 V
